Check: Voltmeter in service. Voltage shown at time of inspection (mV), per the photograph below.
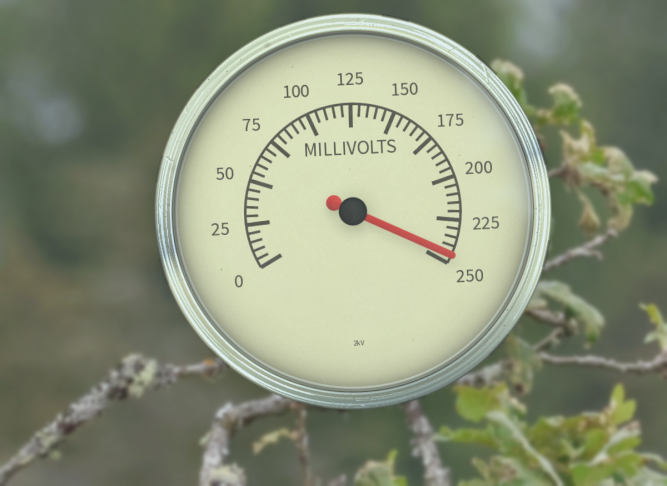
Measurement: 245 mV
